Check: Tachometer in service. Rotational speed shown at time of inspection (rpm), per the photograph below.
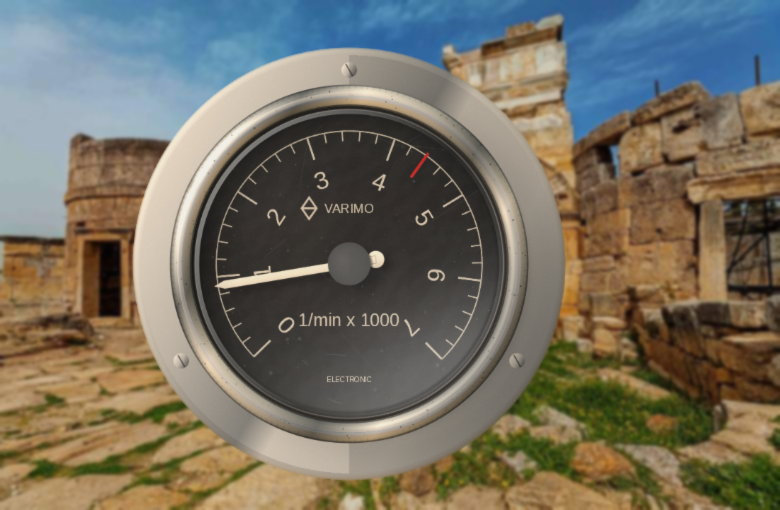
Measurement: 900 rpm
